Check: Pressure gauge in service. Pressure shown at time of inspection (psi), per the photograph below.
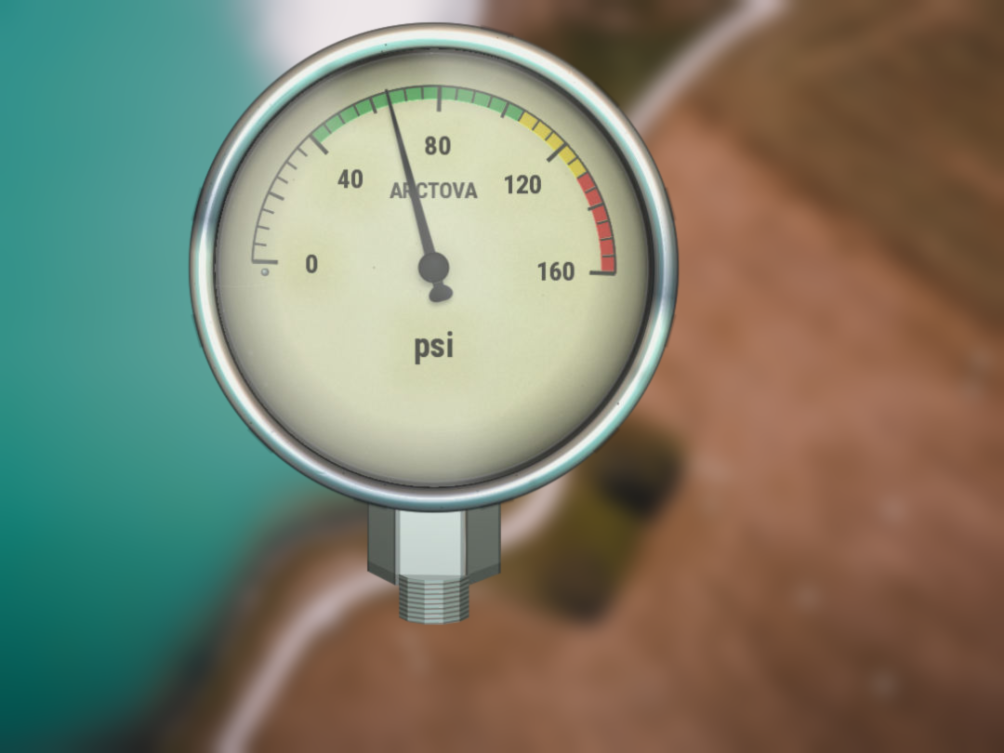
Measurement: 65 psi
